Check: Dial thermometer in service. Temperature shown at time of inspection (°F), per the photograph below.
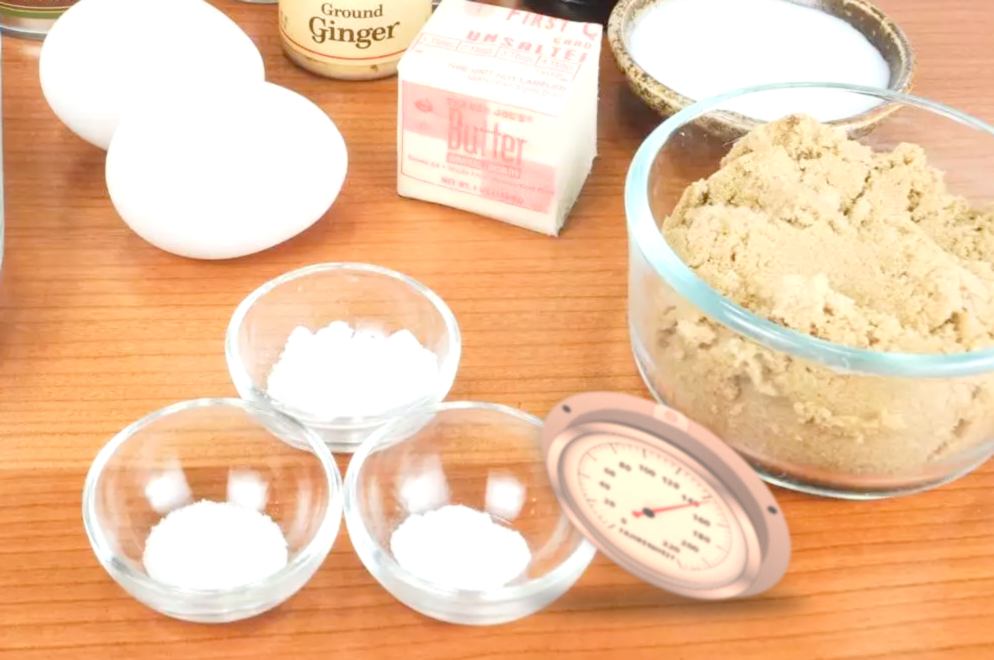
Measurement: 140 °F
